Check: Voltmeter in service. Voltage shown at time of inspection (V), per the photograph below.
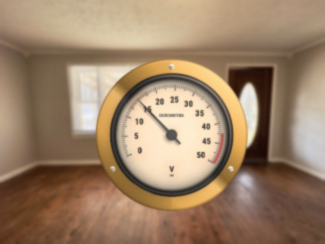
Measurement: 15 V
